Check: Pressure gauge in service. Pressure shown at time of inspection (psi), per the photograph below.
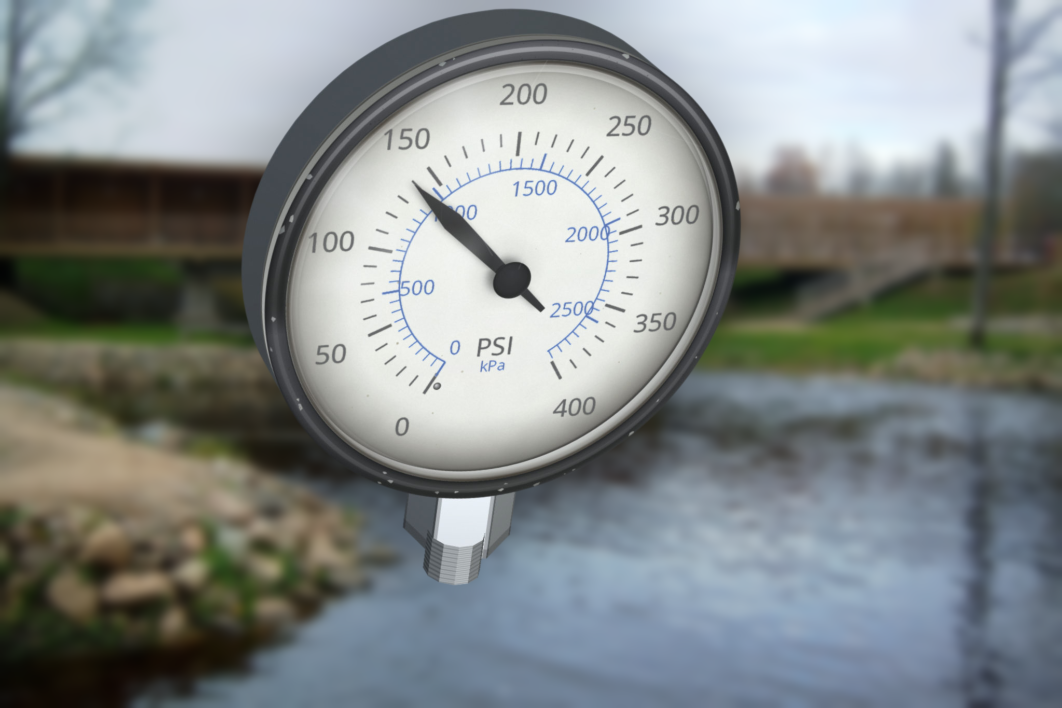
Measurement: 140 psi
